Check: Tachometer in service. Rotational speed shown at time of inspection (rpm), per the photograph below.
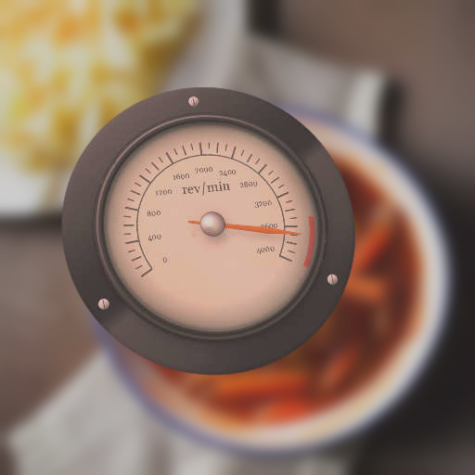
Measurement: 3700 rpm
